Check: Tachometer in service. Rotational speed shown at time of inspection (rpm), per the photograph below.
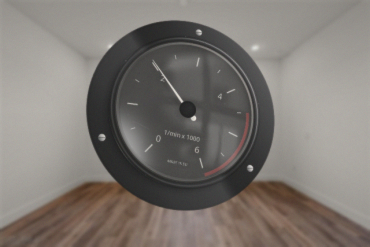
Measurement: 2000 rpm
